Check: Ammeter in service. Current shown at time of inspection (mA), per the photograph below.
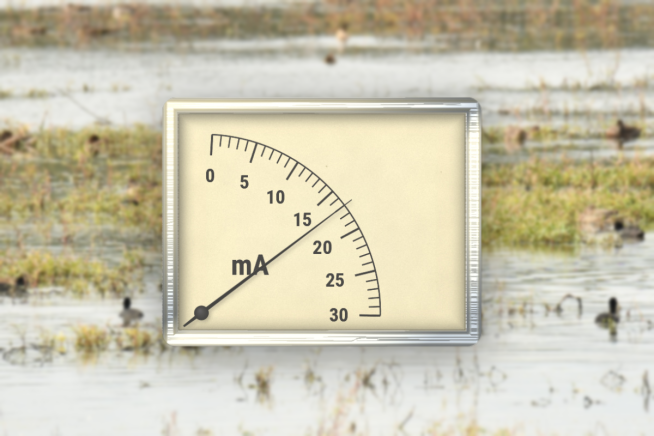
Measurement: 17 mA
